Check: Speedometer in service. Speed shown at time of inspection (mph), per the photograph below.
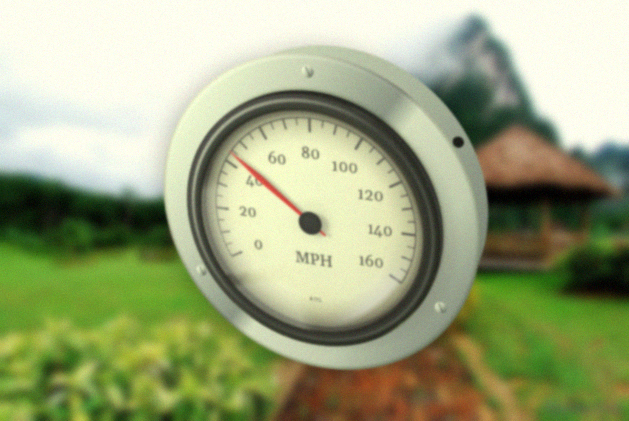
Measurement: 45 mph
